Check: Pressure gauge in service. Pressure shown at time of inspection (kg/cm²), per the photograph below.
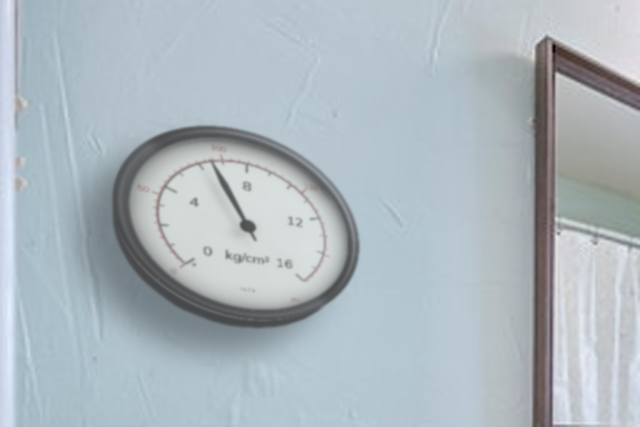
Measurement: 6.5 kg/cm²
